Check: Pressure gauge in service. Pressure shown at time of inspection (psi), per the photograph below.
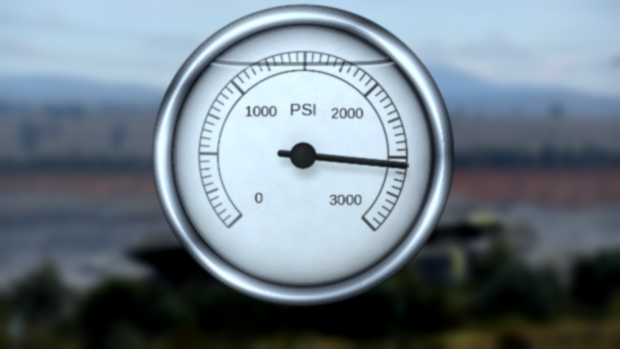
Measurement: 2550 psi
